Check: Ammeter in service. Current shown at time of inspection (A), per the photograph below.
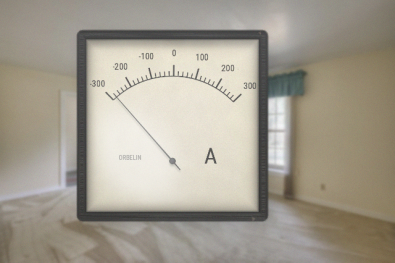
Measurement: -280 A
